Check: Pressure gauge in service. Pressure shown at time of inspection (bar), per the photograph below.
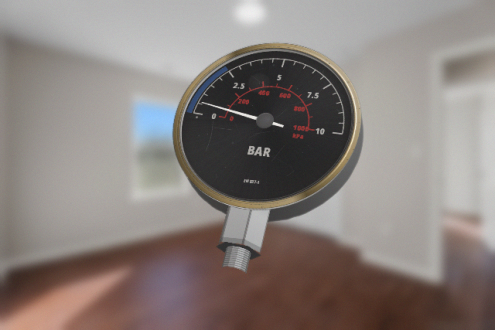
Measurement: 0.5 bar
